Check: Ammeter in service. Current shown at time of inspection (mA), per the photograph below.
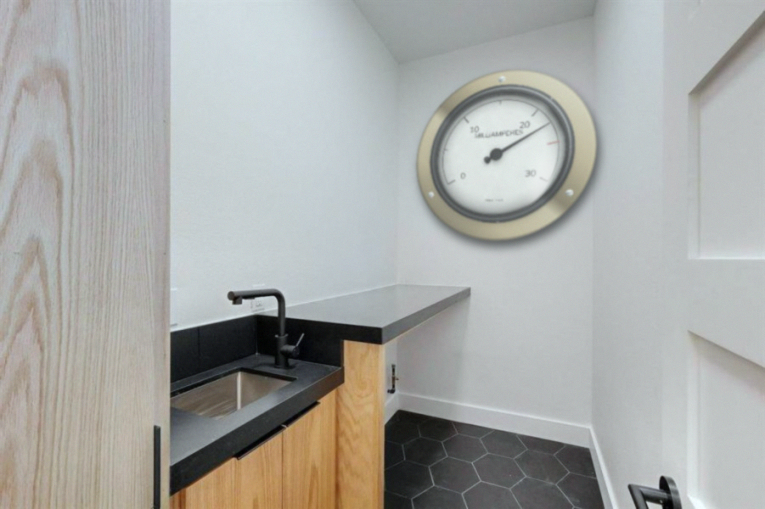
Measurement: 22.5 mA
